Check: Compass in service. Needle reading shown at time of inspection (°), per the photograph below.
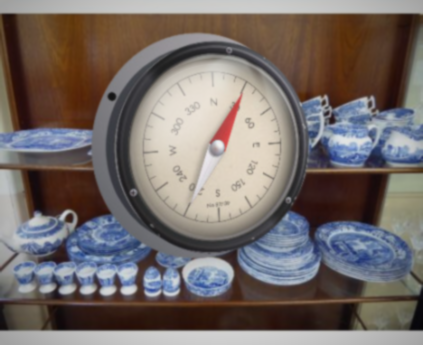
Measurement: 30 °
